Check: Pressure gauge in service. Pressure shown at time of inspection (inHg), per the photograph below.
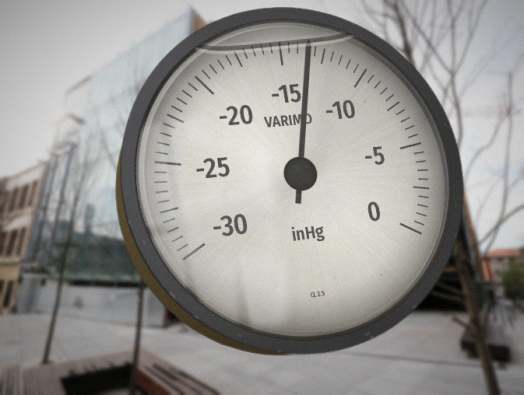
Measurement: -13.5 inHg
